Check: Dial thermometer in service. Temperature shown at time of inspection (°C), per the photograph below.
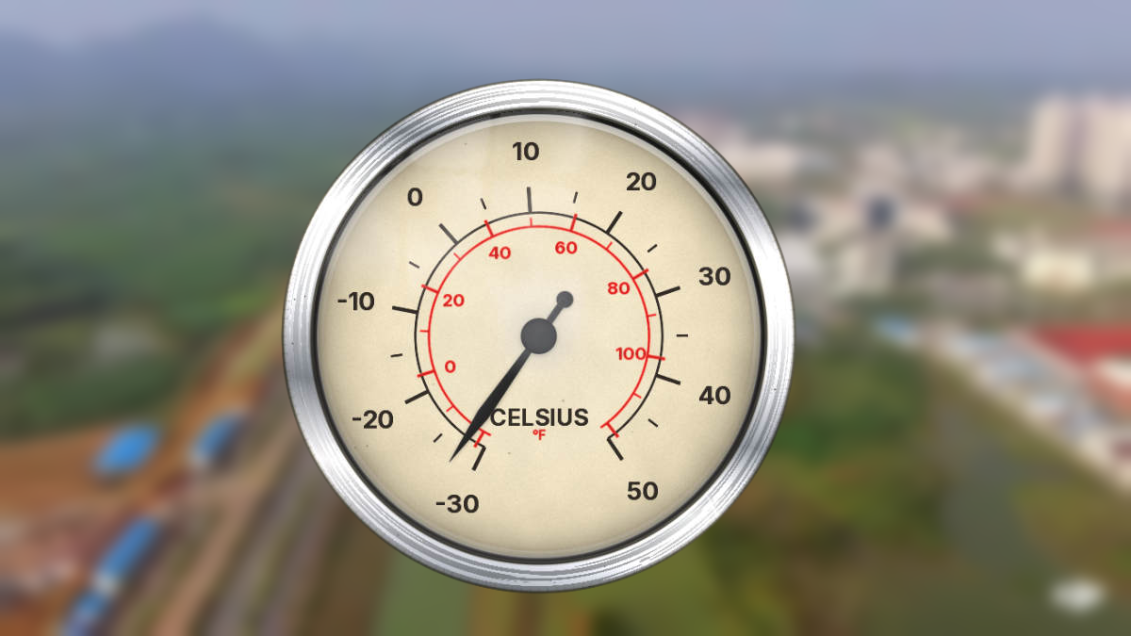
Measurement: -27.5 °C
